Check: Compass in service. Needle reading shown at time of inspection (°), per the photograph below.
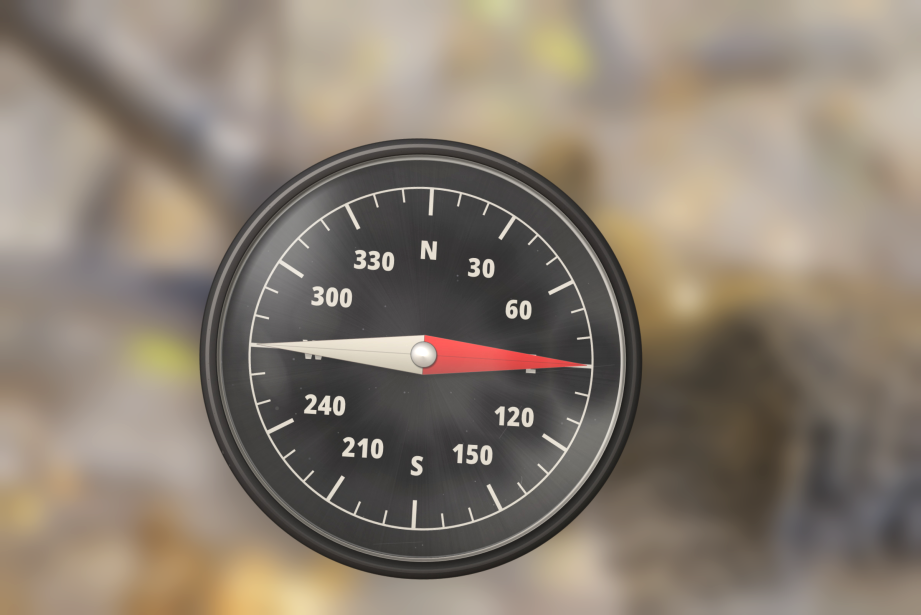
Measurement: 90 °
